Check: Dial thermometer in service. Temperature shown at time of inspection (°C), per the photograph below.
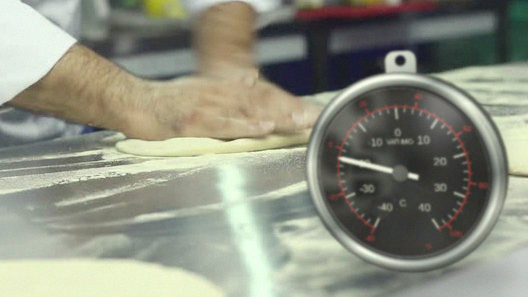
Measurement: -20 °C
